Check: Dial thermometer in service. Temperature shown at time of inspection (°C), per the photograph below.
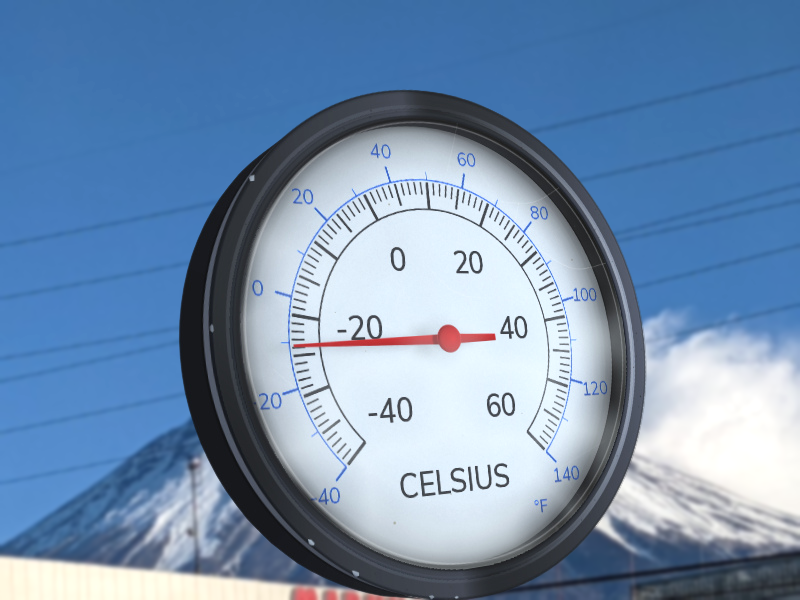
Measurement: -24 °C
